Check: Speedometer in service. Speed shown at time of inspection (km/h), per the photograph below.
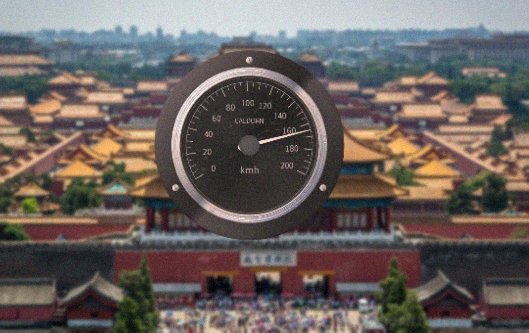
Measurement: 165 km/h
